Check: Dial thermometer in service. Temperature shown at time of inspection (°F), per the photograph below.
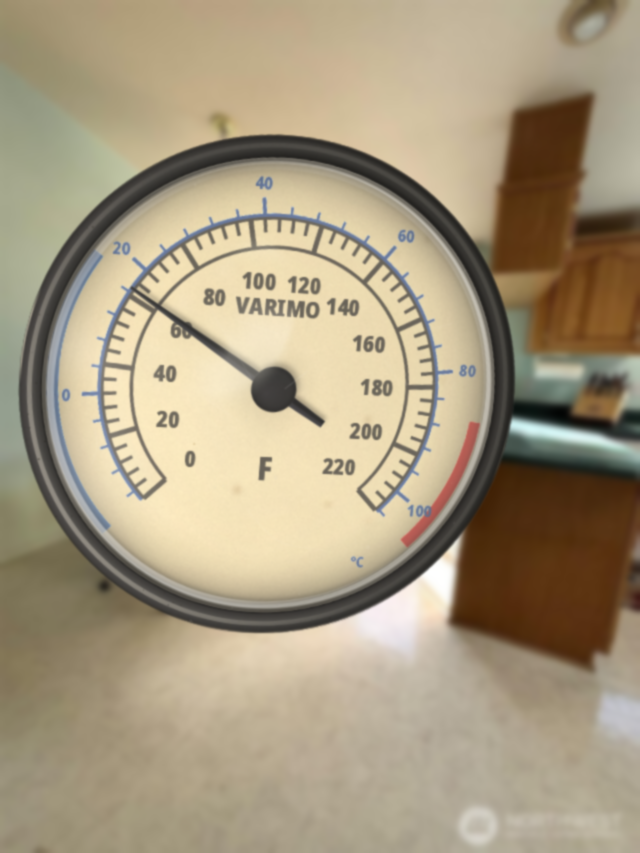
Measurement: 62 °F
